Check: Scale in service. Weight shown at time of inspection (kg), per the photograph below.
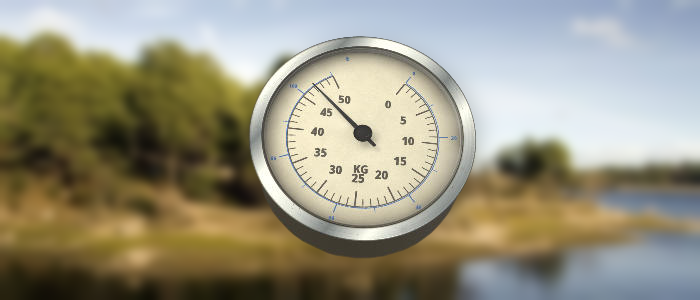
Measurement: 47 kg
